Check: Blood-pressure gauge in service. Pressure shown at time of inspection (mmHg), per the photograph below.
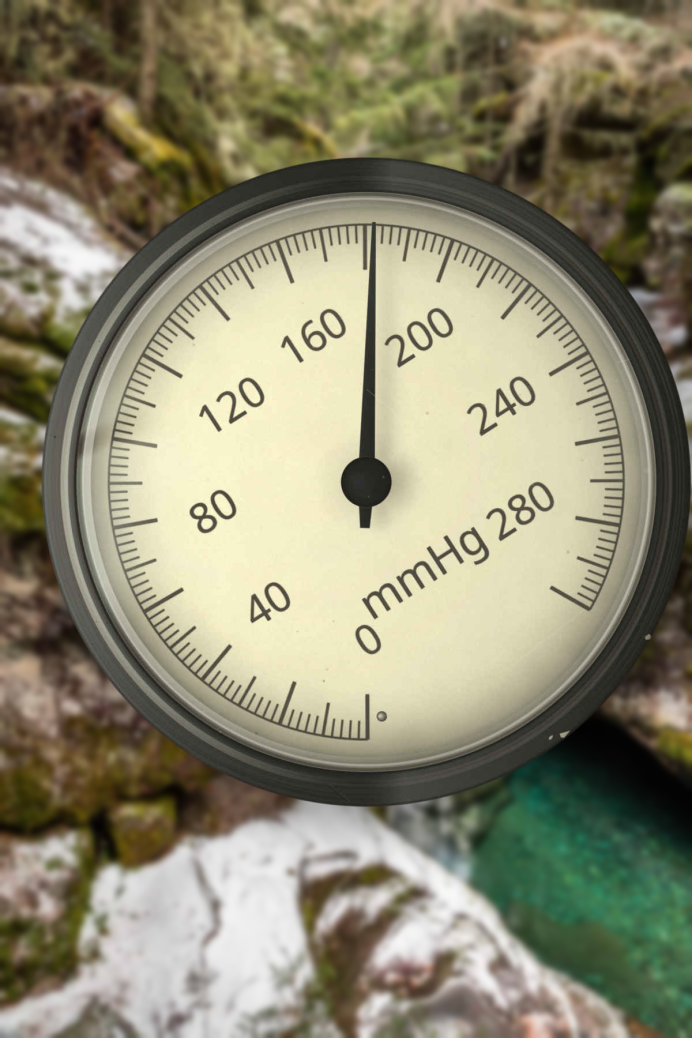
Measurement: 182 mmHg
